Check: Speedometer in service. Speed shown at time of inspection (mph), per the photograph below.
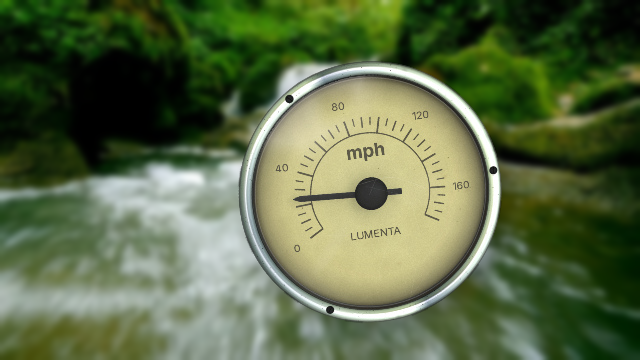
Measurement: 25 mph
